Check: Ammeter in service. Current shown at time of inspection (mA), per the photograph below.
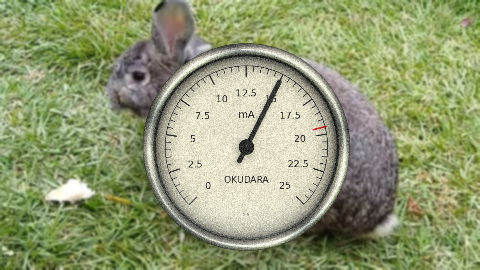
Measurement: 15 mA
